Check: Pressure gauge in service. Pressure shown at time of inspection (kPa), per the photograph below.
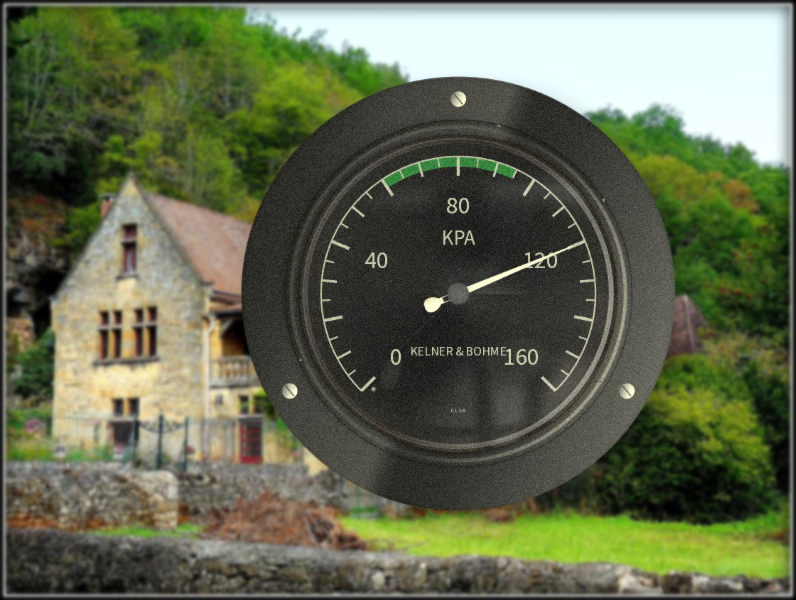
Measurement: 120 kPa
